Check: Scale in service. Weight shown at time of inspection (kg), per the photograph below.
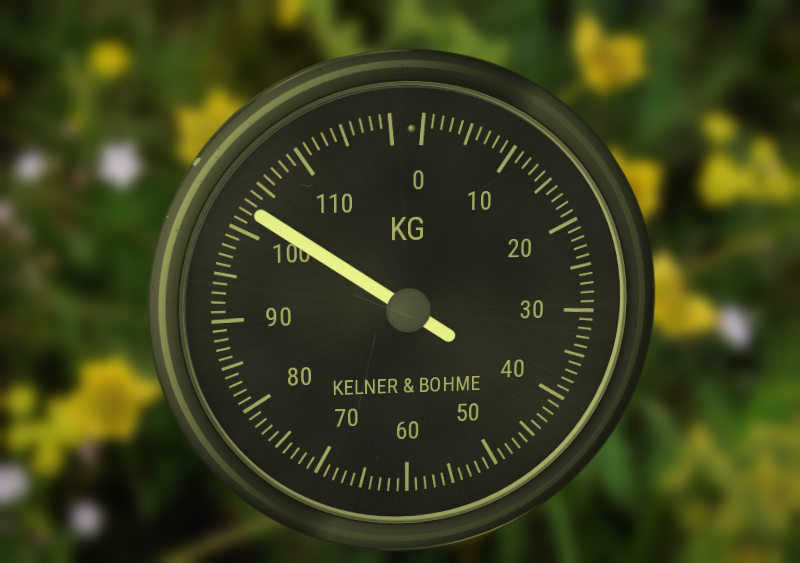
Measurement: 102.5 kg
